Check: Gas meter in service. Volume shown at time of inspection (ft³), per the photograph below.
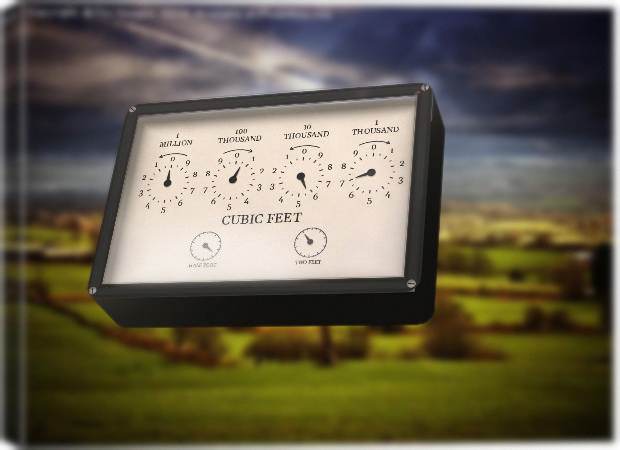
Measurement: 5700 ft³
